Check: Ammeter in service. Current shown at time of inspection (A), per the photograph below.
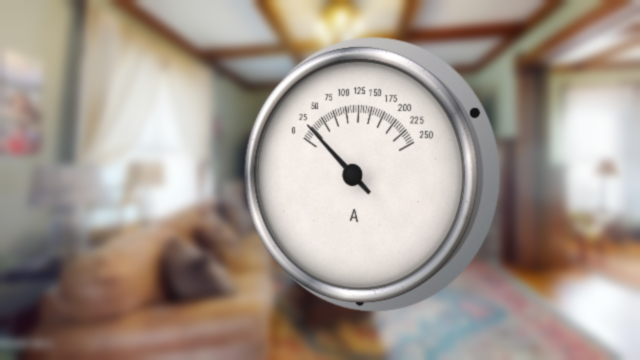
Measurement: 25 A
